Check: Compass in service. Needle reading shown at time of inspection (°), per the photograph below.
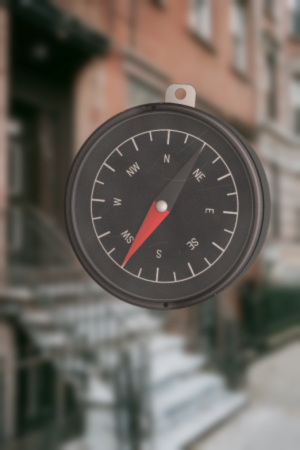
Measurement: 210 °
